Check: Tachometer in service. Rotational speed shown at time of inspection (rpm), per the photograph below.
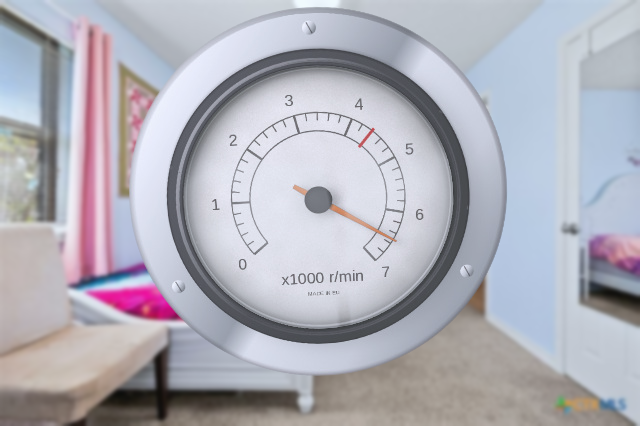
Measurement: 6500 rpm
